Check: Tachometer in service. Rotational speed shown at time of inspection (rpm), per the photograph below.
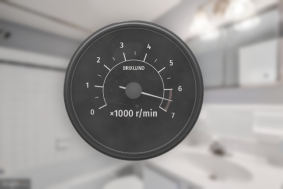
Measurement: 6500 rpm
